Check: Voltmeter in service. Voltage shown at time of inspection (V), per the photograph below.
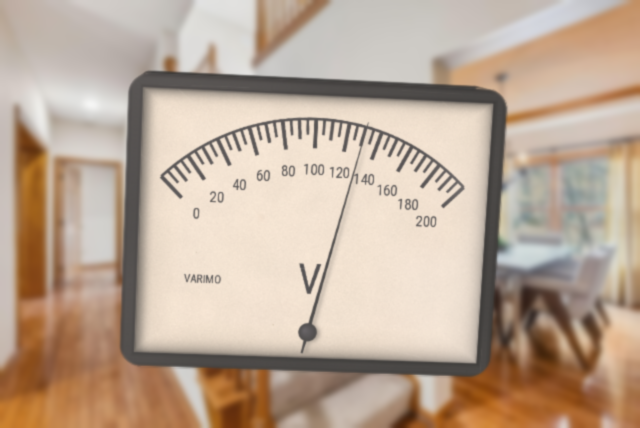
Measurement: 130 V
